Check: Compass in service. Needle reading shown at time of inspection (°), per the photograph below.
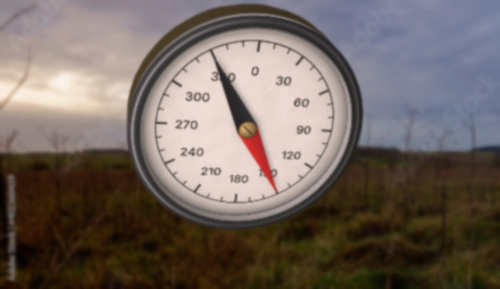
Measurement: 150 °
